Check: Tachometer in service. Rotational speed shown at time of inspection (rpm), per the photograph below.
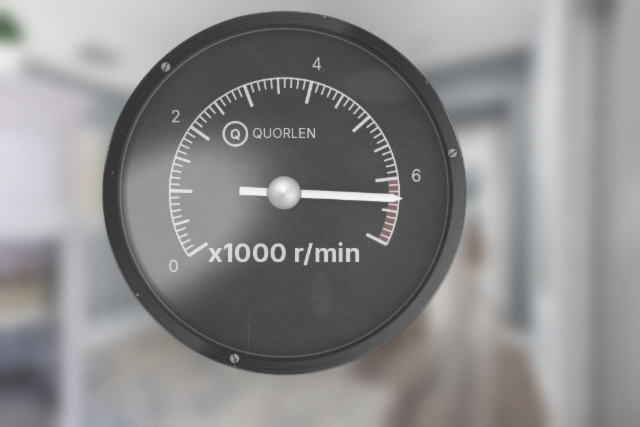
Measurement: 6300 rpm
